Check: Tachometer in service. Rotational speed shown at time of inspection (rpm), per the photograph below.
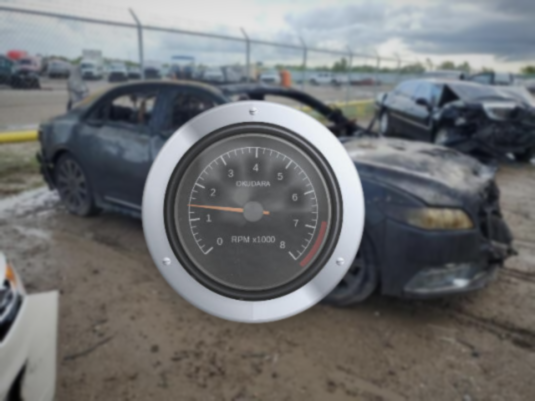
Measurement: 1400 rpm
